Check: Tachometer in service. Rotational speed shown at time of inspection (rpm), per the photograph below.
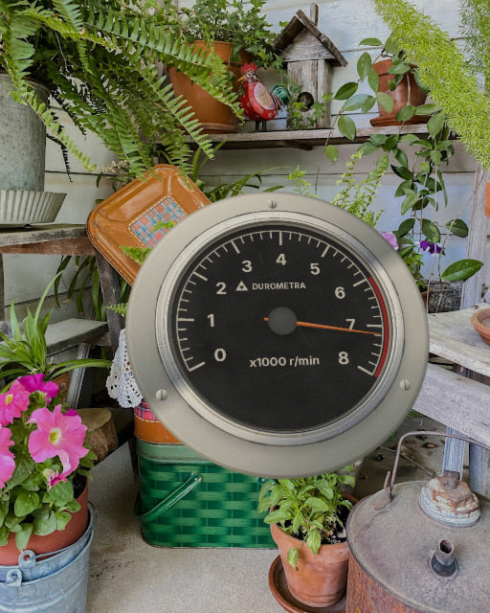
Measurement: 7200 rpm
